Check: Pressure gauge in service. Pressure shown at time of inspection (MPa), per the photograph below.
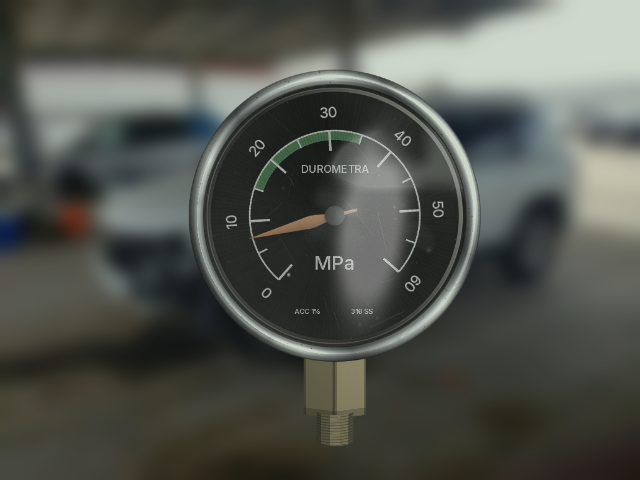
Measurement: 7.5 MPa
